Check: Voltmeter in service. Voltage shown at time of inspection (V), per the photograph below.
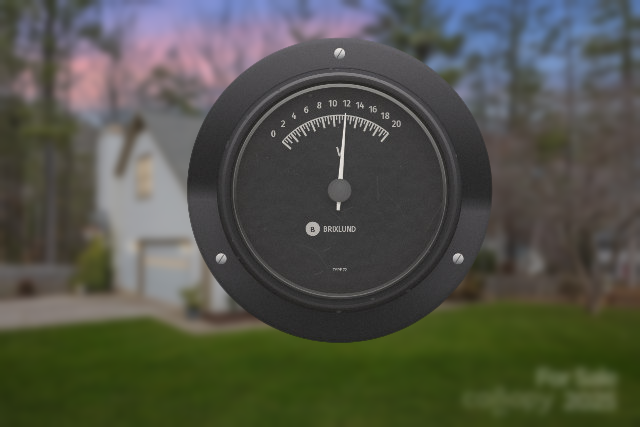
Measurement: 12 V
